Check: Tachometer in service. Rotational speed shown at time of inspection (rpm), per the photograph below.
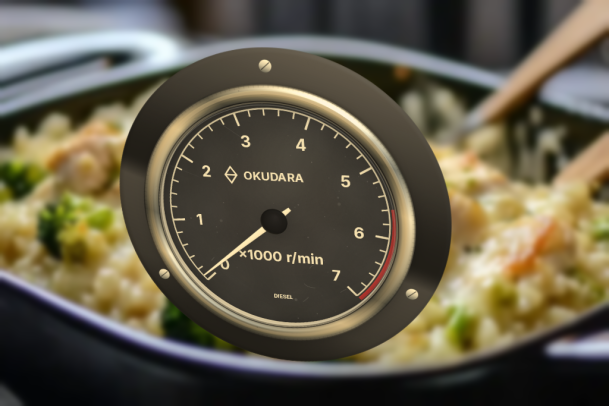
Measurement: 100 rpm
